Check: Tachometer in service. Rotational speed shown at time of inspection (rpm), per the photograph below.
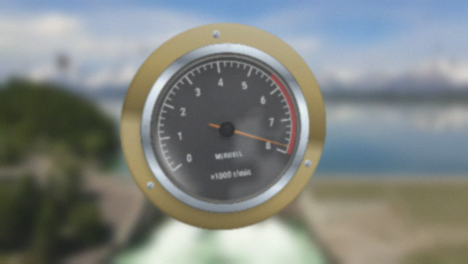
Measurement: 7800 rpm
